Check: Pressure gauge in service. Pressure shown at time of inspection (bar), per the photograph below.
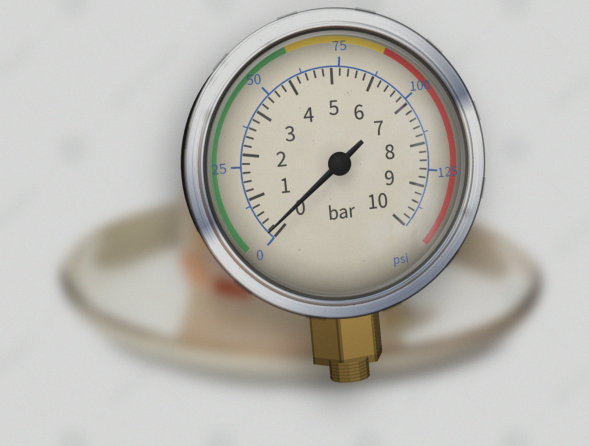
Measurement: 0.2 bar
